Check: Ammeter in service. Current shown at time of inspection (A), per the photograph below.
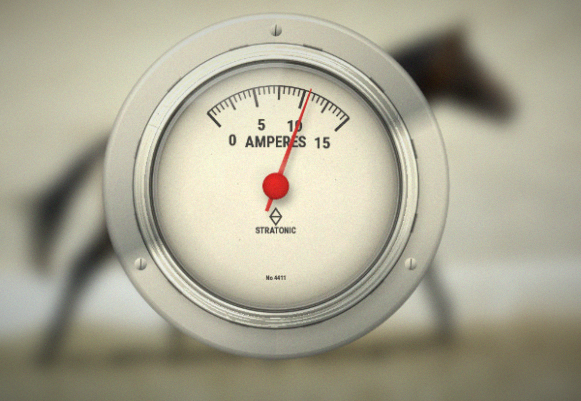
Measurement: 10.5 A
